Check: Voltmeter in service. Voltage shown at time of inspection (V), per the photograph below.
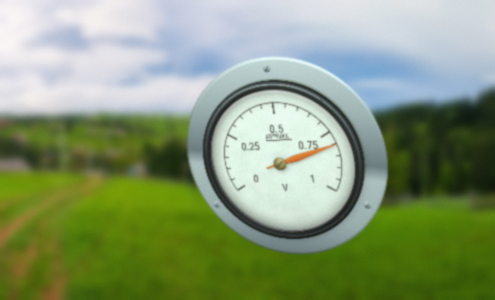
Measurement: 0.8 V
